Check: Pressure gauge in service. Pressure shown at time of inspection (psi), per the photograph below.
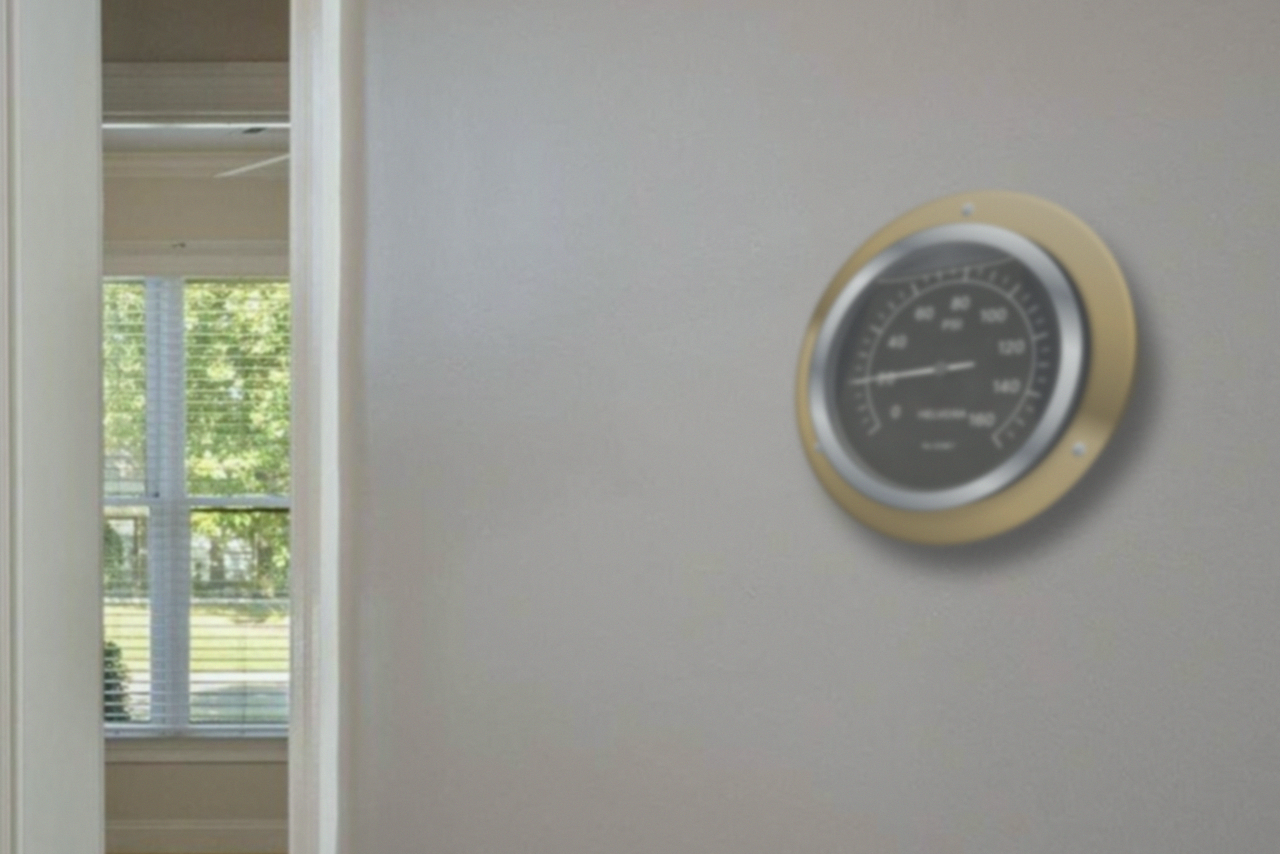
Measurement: 20 psi
